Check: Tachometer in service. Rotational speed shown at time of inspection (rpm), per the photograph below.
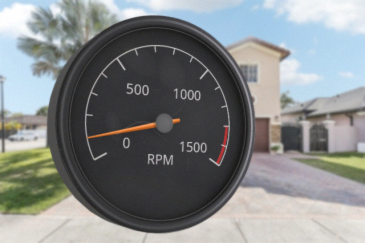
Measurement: 100 rpm
